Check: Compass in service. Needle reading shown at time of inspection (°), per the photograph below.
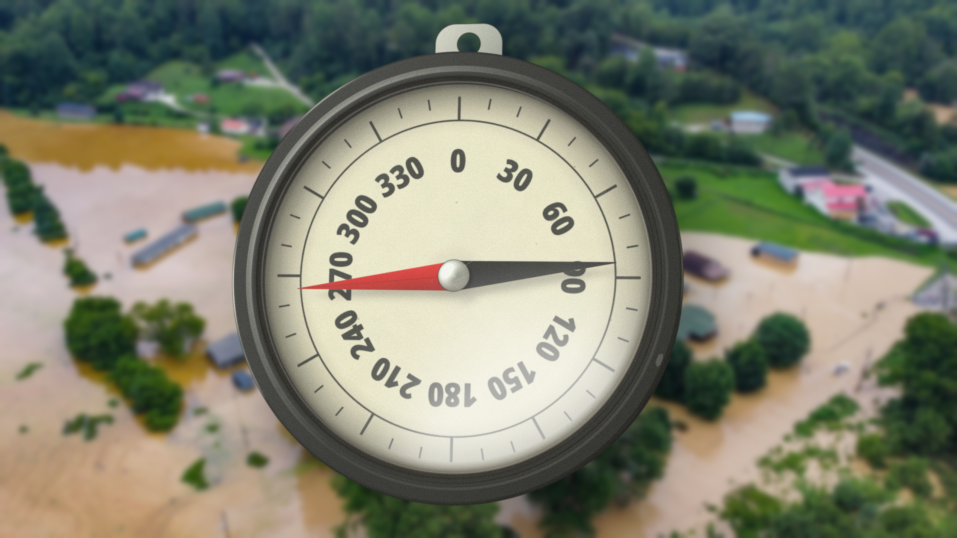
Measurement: 265 °
